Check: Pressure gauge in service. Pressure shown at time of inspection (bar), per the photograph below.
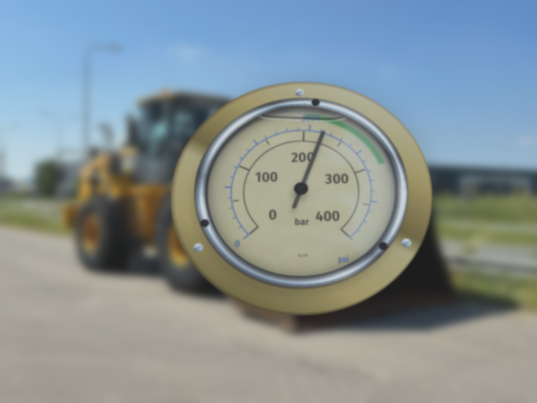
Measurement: 225 bar
